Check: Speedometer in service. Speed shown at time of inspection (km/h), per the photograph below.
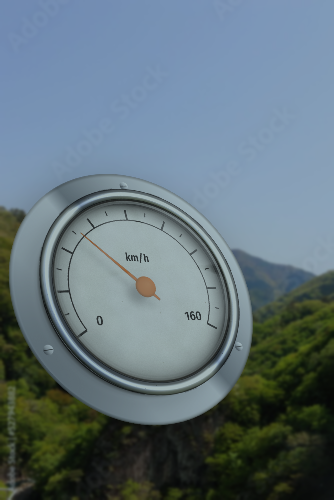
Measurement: 50 km/h
